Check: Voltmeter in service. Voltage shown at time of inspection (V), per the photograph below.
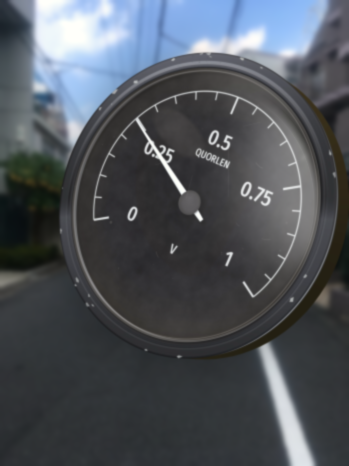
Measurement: 0.25 V
